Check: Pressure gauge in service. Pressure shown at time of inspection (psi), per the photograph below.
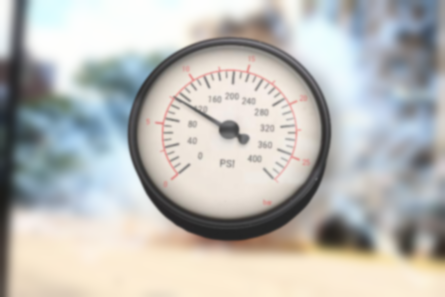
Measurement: 110 psi
